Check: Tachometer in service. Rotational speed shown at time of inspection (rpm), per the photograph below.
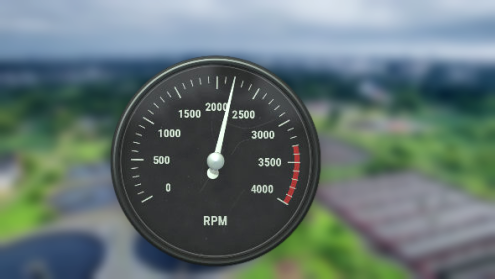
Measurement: 2200 rpm
